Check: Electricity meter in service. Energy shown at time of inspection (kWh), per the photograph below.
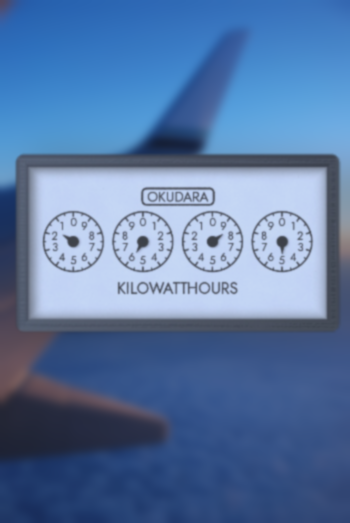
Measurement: 1585 kWh
